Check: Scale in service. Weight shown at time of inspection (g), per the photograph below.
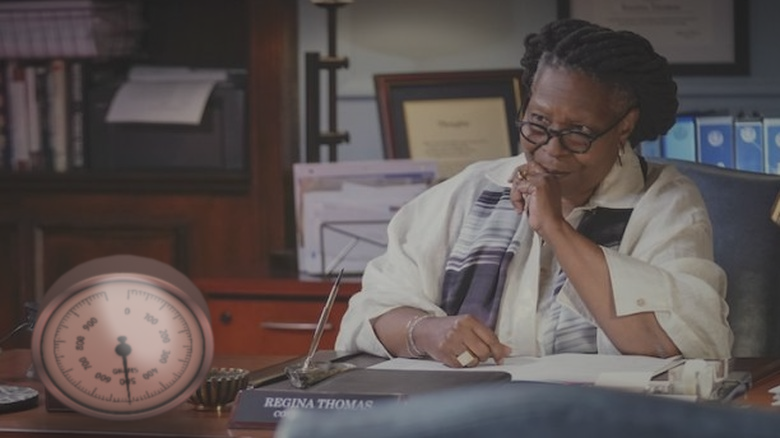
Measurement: 500 g
